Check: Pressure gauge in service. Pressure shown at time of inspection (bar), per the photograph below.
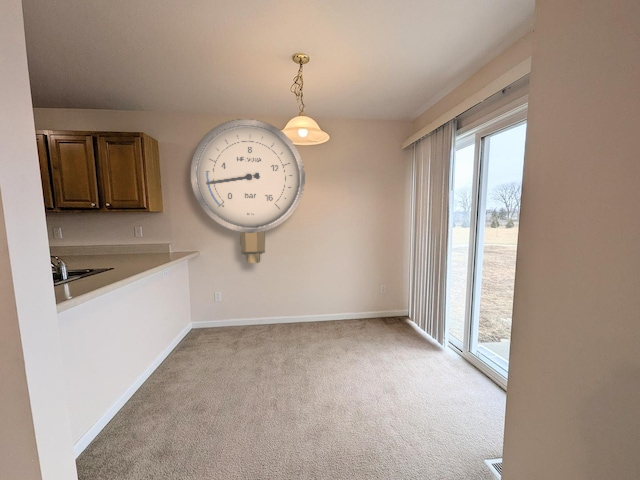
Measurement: 2 bar
